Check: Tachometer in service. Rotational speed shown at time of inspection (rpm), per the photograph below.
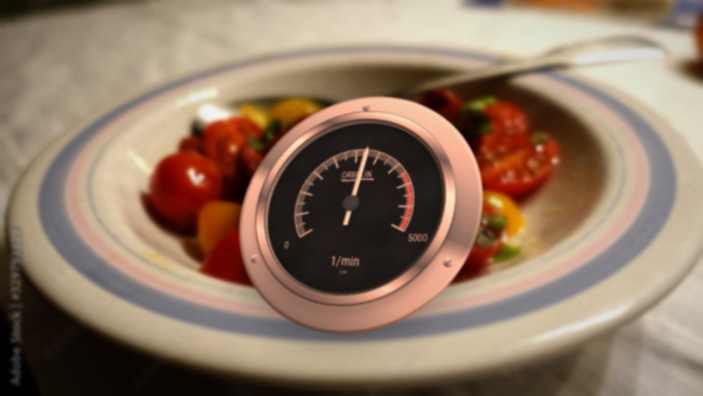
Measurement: 2750 rpm
